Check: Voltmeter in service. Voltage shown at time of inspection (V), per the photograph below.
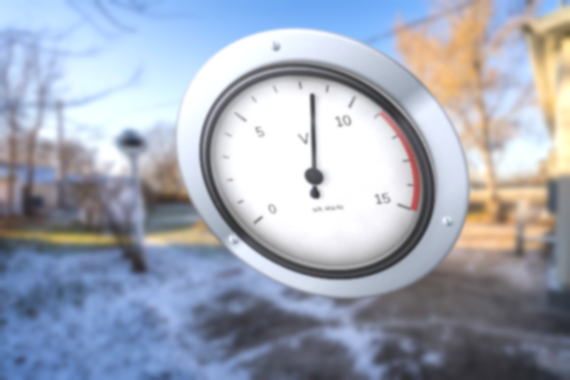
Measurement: 8.5 V
